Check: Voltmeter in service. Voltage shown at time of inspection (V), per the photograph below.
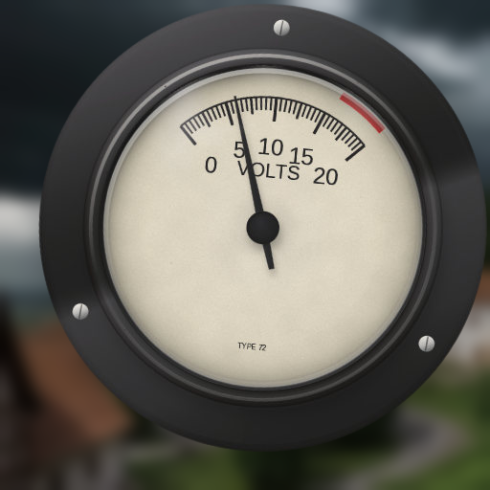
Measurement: 6 V
